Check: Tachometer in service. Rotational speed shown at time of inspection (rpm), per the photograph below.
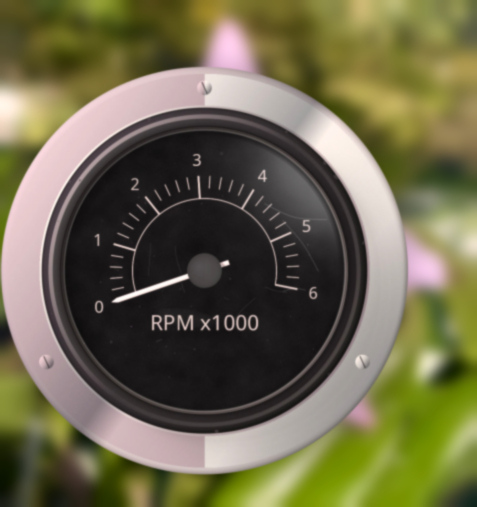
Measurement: 0 rpm
